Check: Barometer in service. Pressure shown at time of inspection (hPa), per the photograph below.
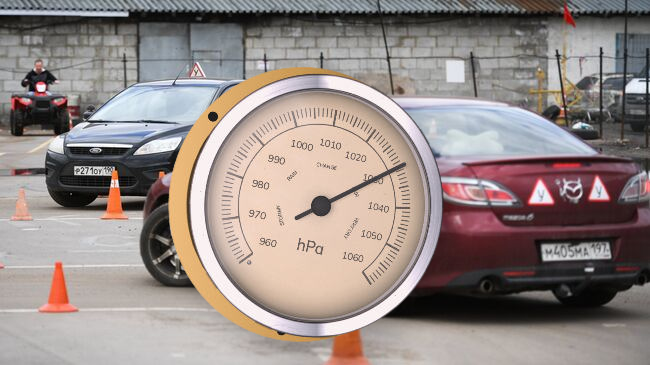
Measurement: 1030 hPa
